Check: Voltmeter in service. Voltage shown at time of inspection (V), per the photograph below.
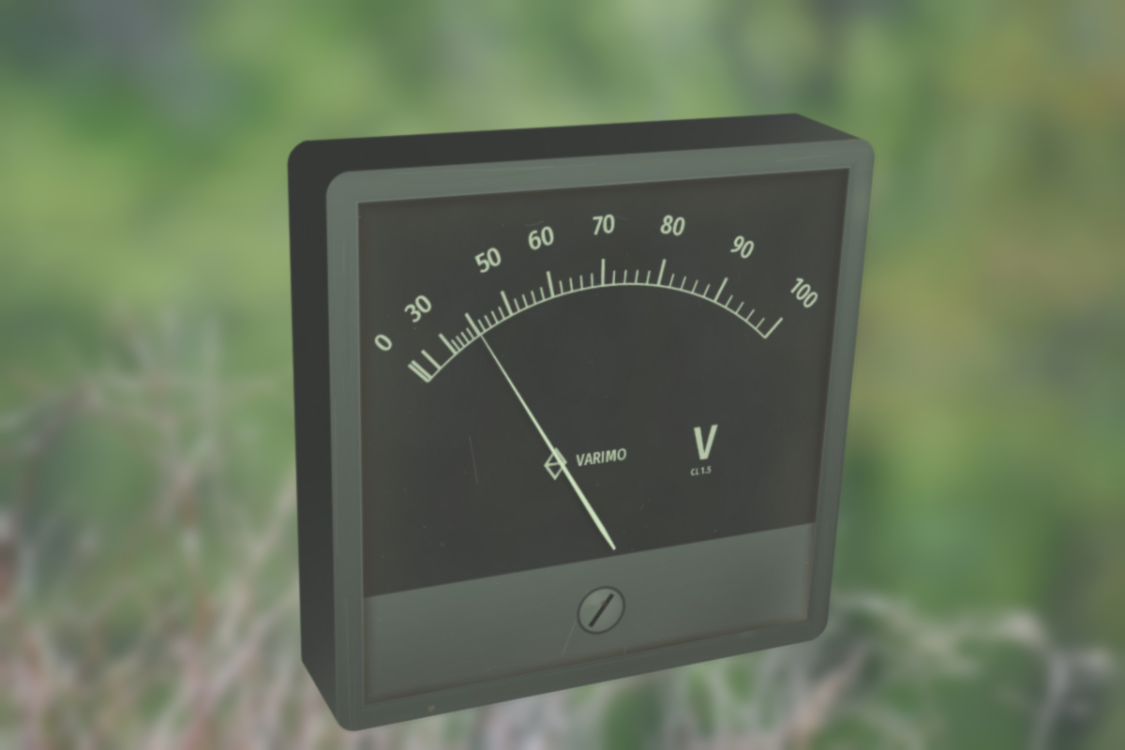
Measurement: 40 V
